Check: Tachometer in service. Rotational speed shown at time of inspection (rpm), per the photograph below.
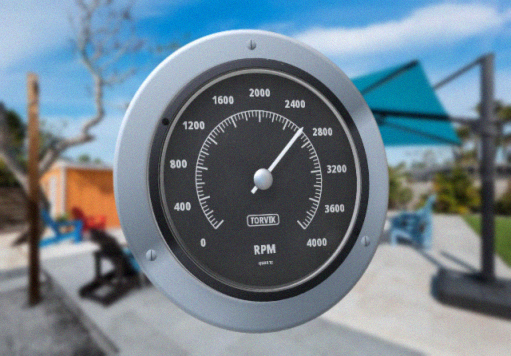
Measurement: 2600 rpm
